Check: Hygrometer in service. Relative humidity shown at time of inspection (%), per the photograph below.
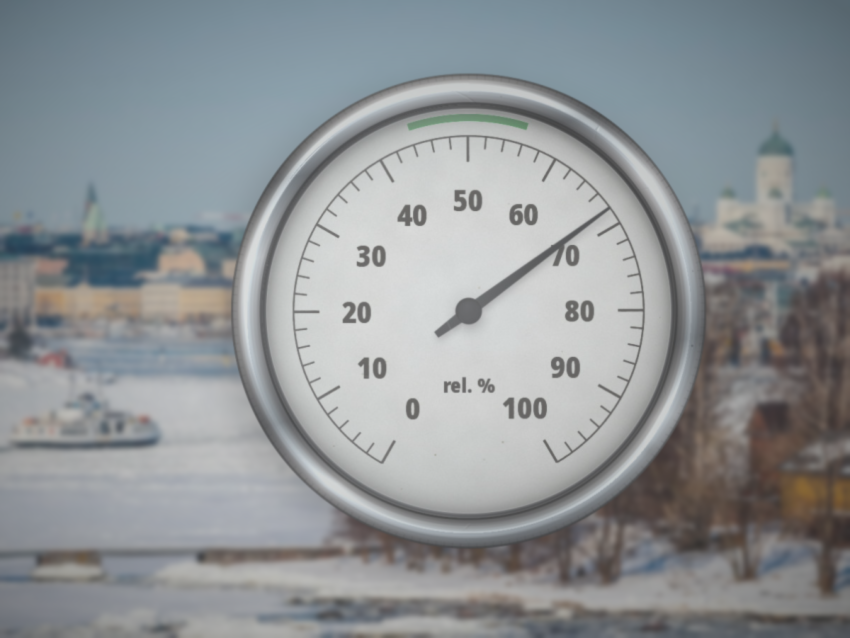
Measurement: 68 %
